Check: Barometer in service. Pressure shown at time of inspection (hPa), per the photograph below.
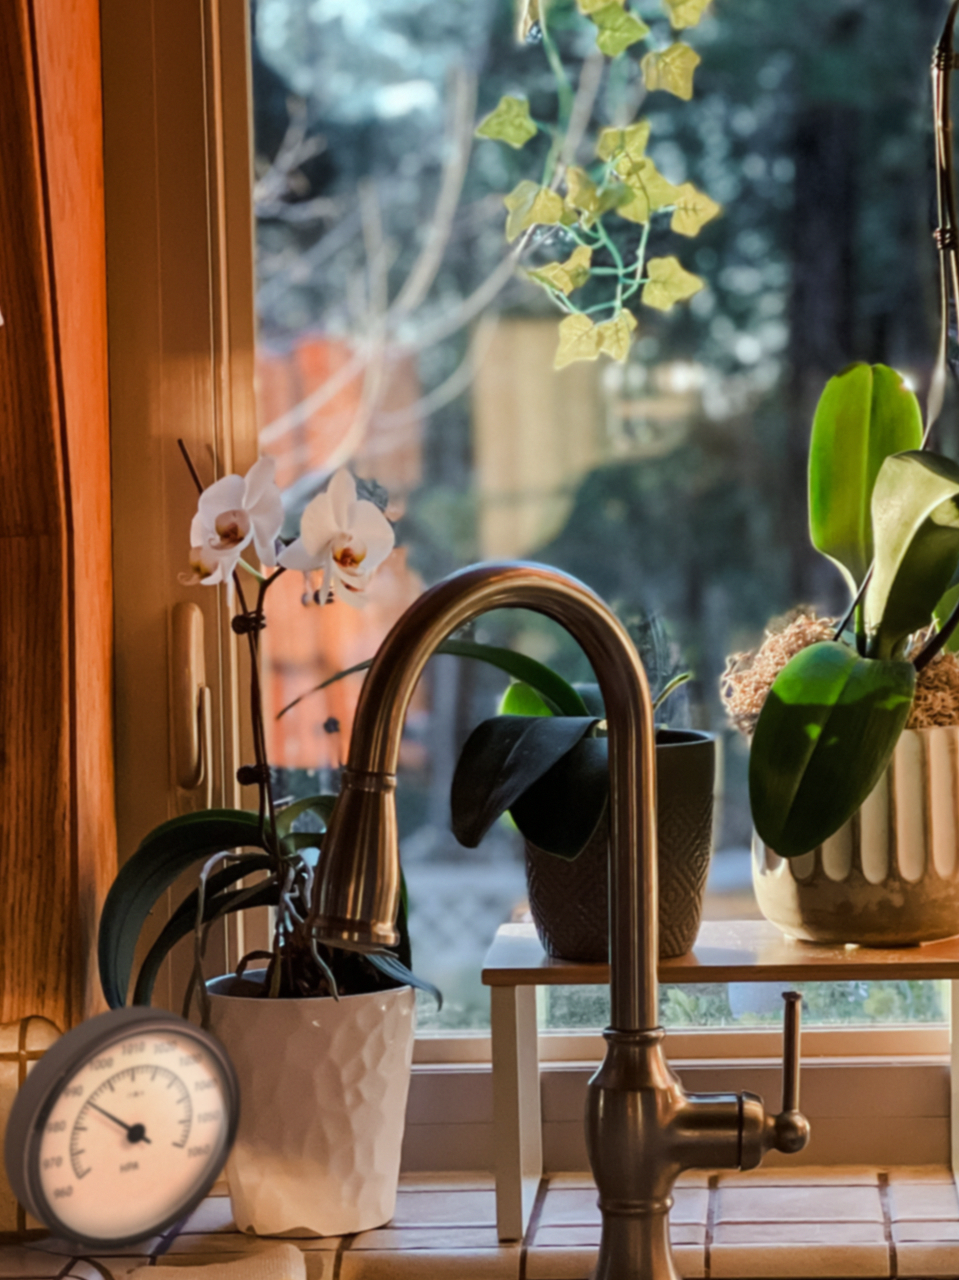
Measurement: 990 hPa
